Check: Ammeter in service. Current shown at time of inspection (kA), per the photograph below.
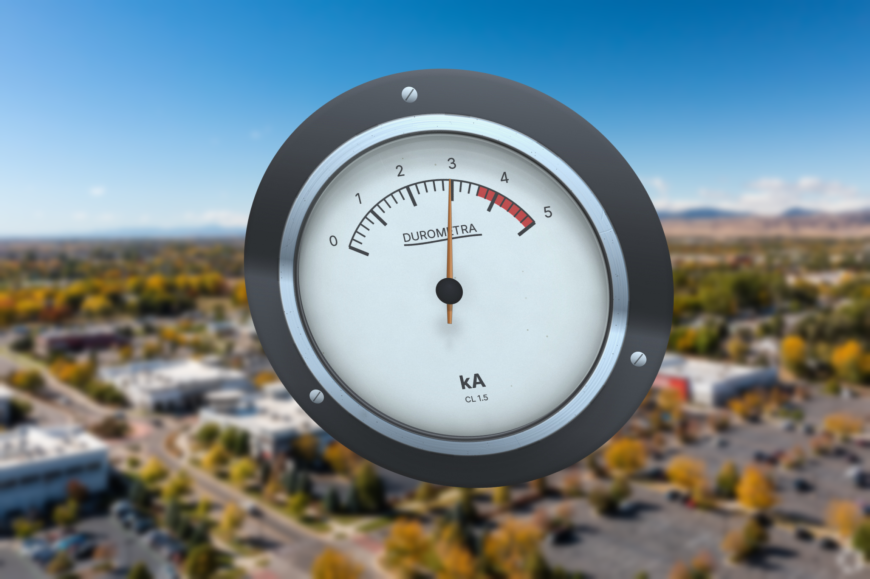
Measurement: 3 kA
